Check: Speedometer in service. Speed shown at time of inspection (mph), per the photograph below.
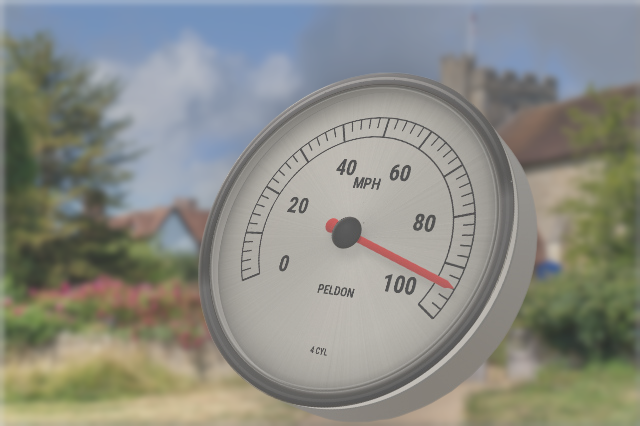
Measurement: 94 mph
